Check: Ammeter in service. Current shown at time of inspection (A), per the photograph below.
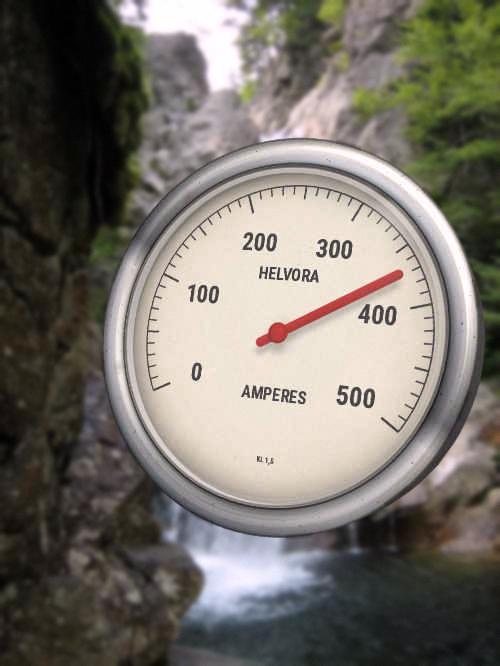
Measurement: 370 A
